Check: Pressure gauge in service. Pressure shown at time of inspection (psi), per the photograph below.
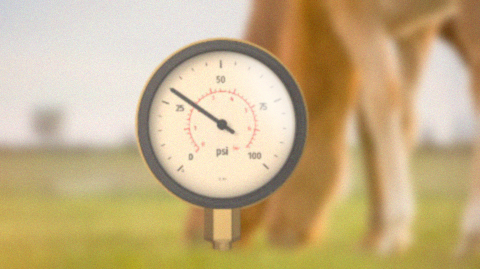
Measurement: 30 psi
